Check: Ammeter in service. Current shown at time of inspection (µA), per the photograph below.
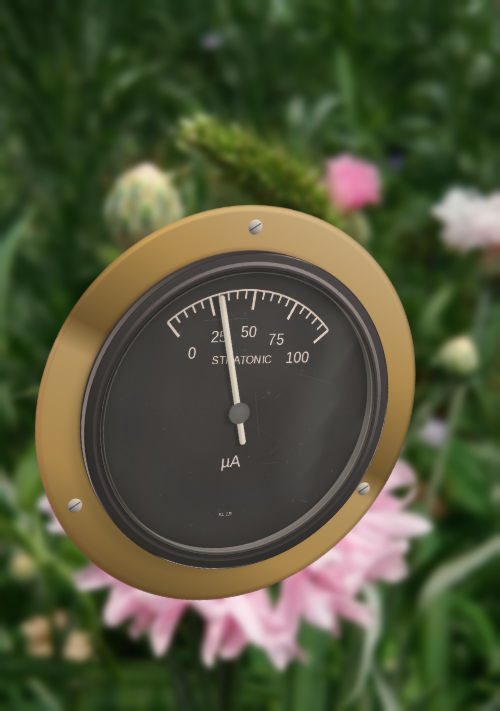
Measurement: 30 µA
